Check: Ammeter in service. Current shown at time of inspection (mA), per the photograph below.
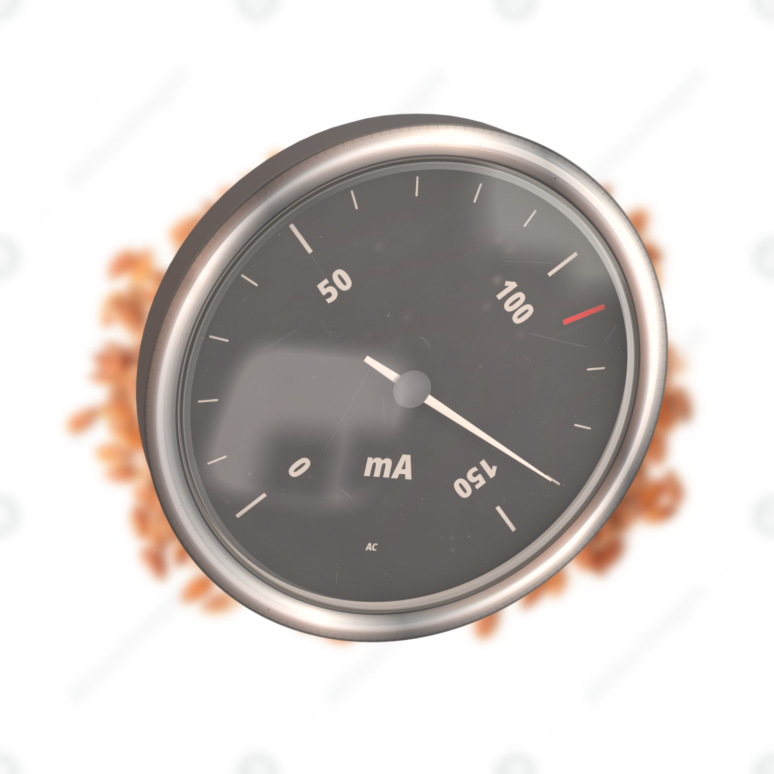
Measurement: 140 mA
